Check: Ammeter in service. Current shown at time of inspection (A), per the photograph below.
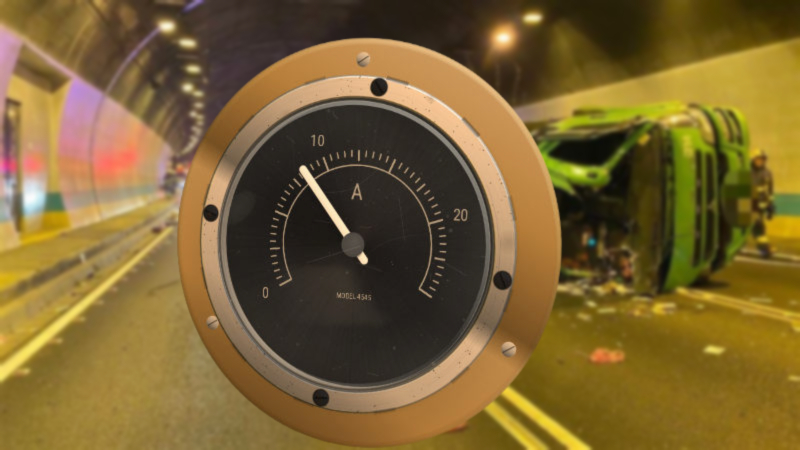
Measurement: 8.5 A
